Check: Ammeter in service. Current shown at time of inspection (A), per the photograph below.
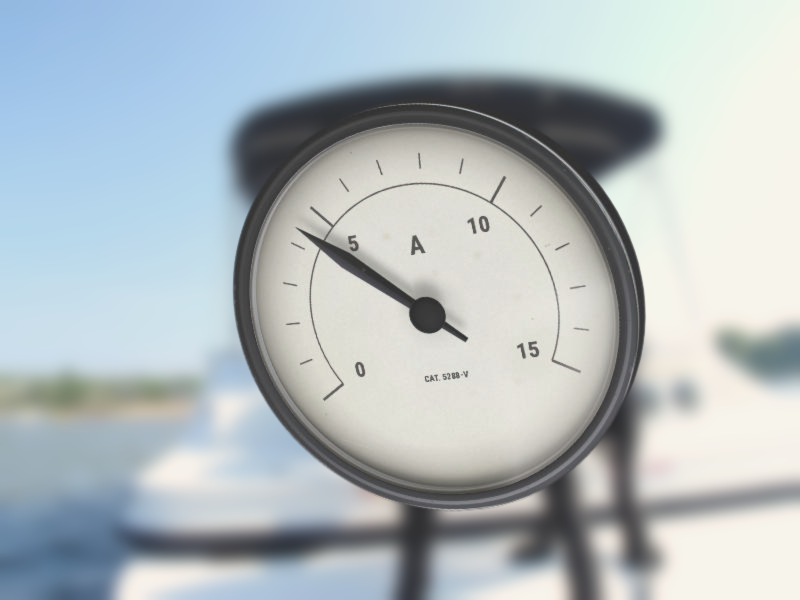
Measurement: 4.5 A
